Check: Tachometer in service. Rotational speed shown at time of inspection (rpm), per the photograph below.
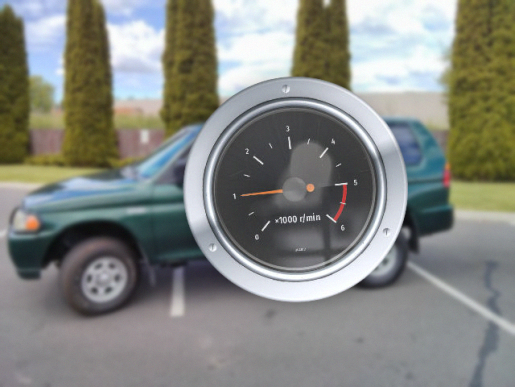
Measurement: 1000 rpm
